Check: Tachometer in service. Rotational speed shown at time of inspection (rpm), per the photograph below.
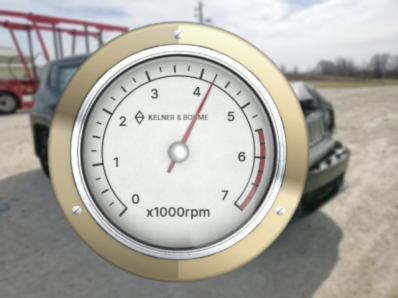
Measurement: 4250 rpm
